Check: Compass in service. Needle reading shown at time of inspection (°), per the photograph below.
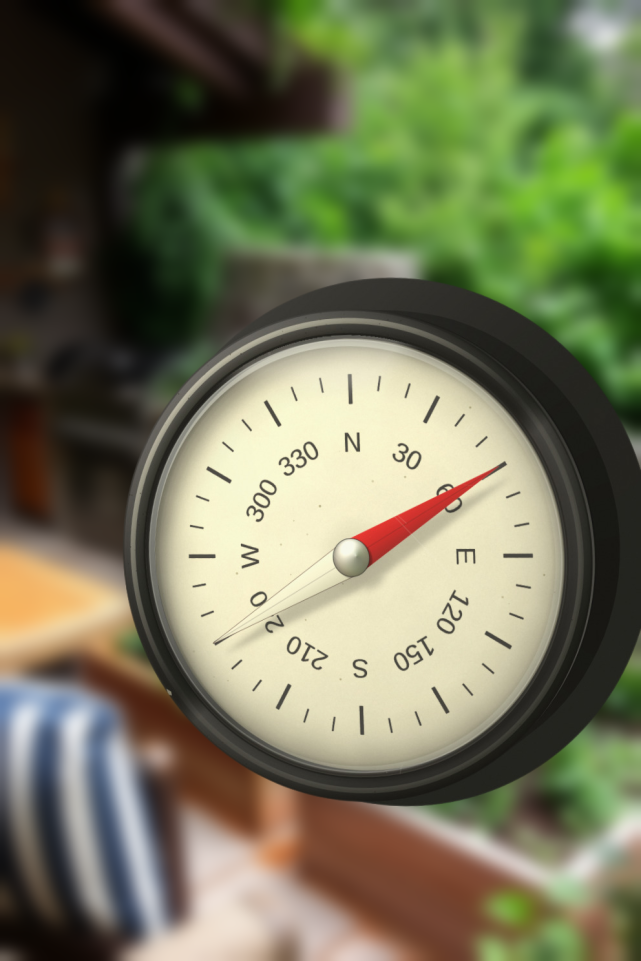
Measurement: 60 °
